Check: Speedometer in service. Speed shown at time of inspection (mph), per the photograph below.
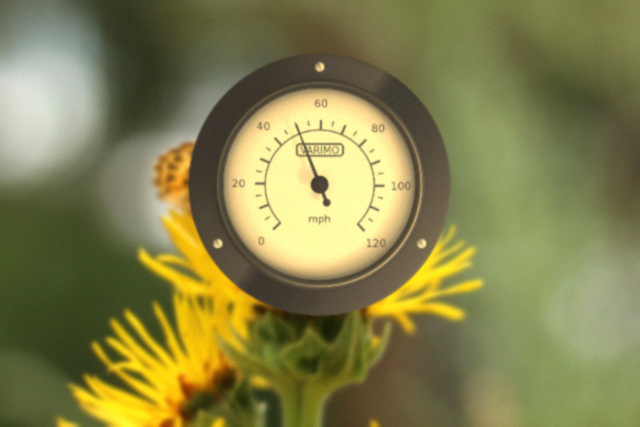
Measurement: 50 mph
